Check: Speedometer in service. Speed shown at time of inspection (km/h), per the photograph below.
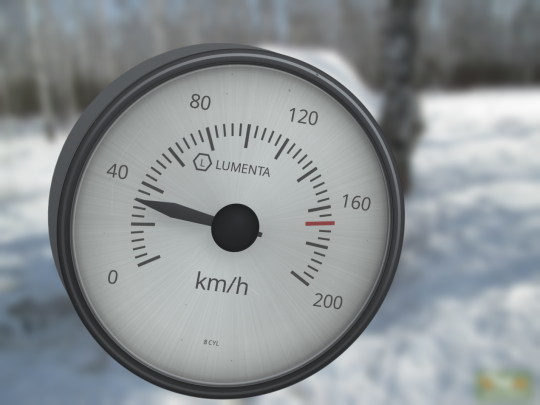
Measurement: 32 km/h
